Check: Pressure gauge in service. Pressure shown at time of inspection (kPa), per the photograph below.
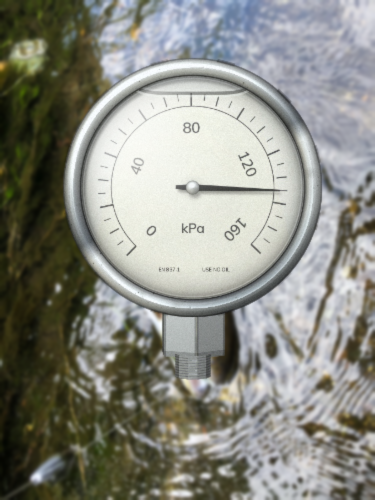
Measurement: 135 kPa
